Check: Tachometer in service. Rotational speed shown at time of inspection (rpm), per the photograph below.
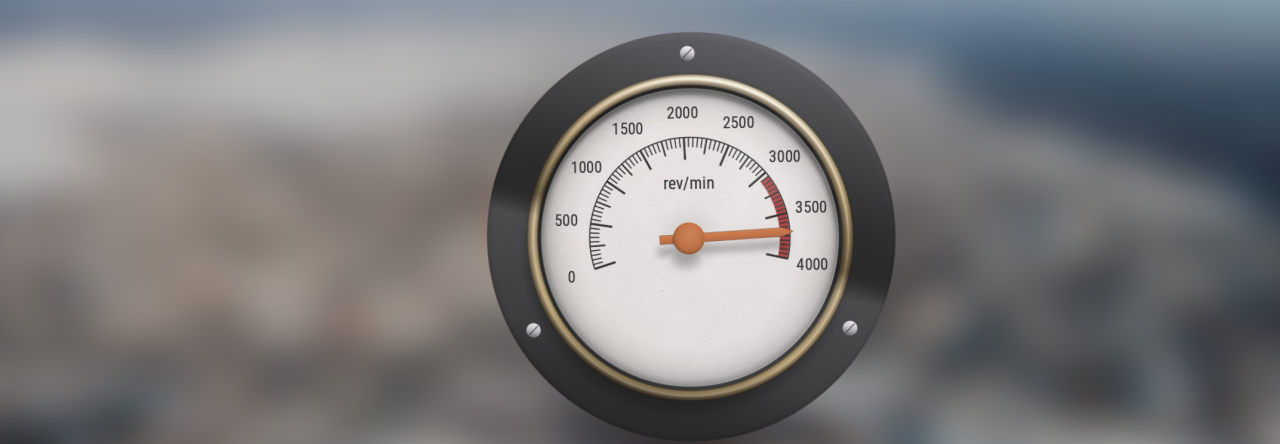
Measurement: 3700 rpm
